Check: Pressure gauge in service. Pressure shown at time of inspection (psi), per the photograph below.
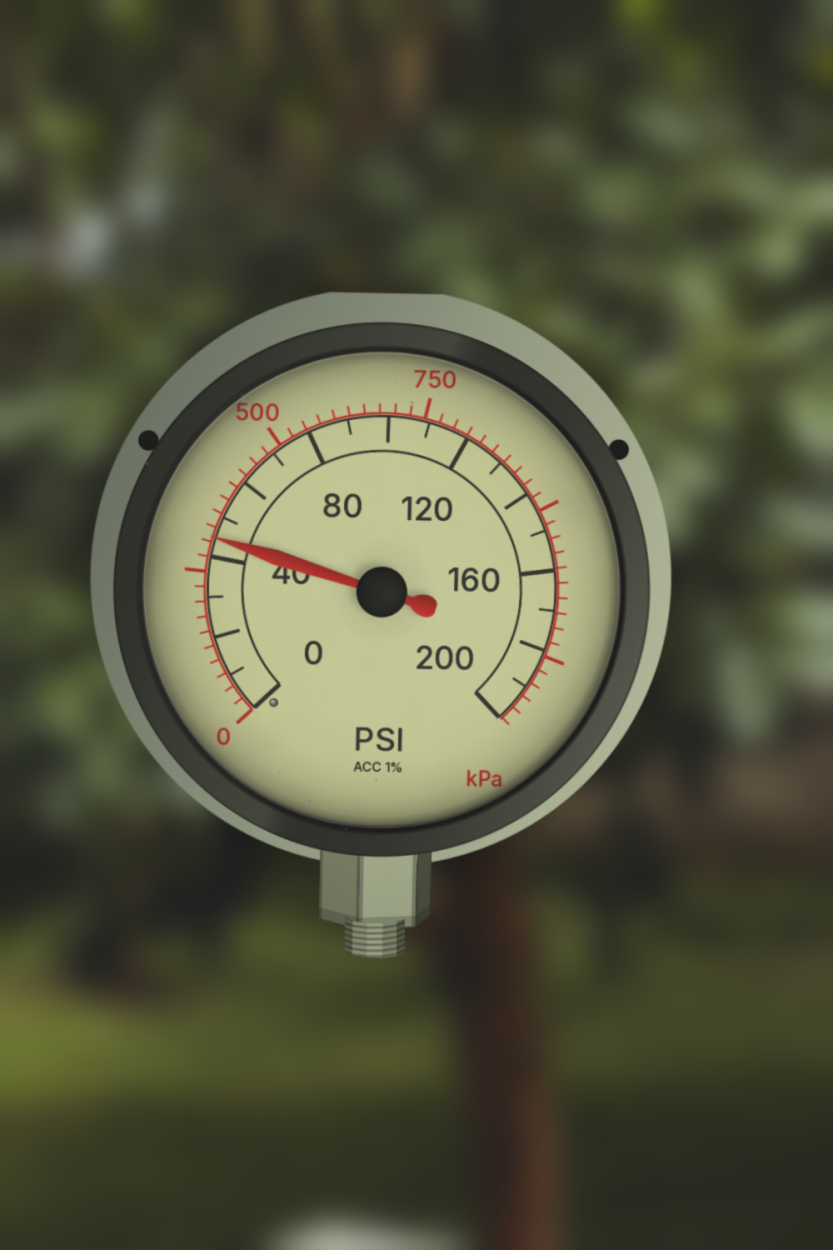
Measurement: 45 psi
